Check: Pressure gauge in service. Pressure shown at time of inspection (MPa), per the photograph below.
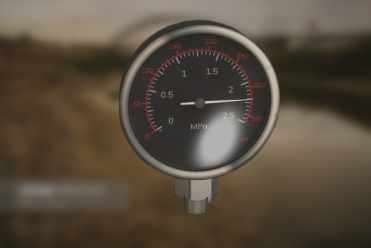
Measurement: 2.2 MPa
